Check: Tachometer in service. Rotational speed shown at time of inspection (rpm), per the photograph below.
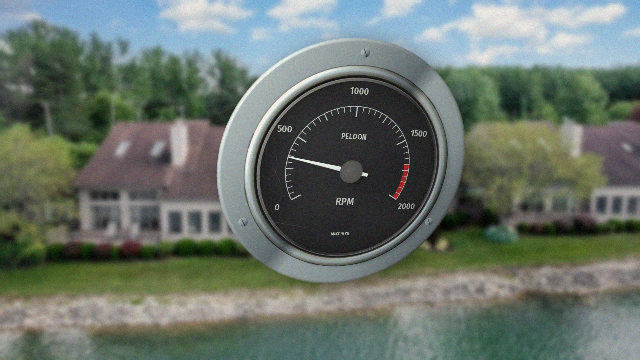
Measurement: 350 rpm
